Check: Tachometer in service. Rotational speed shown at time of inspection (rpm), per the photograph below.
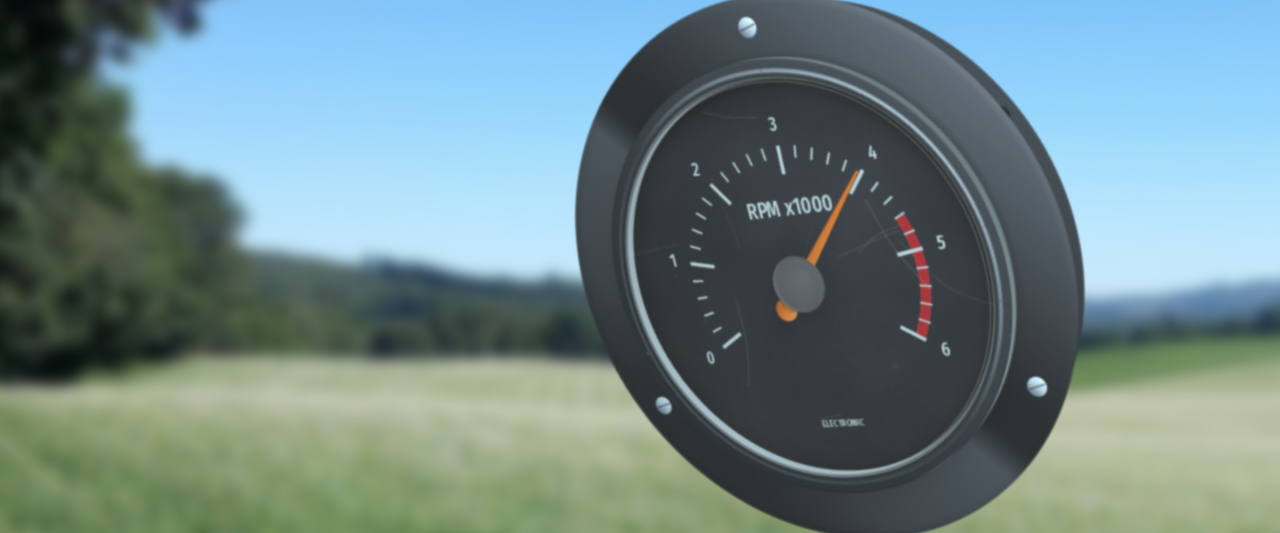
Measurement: 4000 rpm
